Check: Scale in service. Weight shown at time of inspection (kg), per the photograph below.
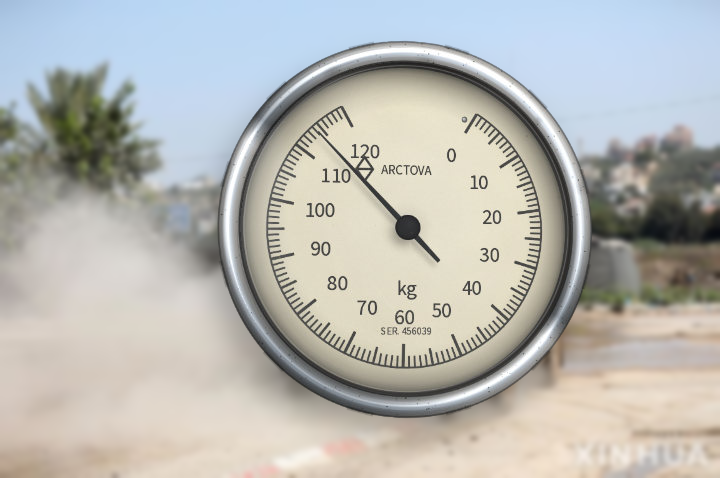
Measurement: 114 kg
